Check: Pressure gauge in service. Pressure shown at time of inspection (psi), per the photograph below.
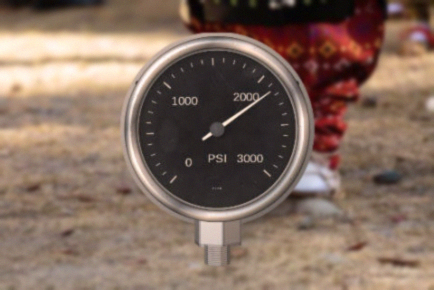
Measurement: 2150 psi
